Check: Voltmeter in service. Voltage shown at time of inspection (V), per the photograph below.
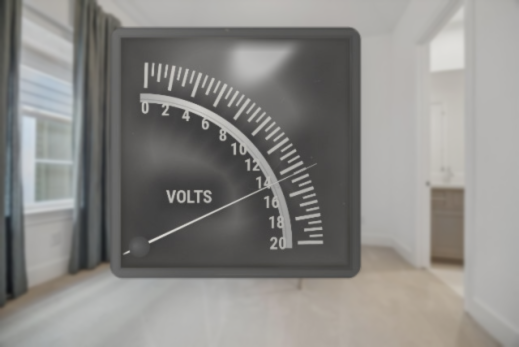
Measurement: 14.5 V
